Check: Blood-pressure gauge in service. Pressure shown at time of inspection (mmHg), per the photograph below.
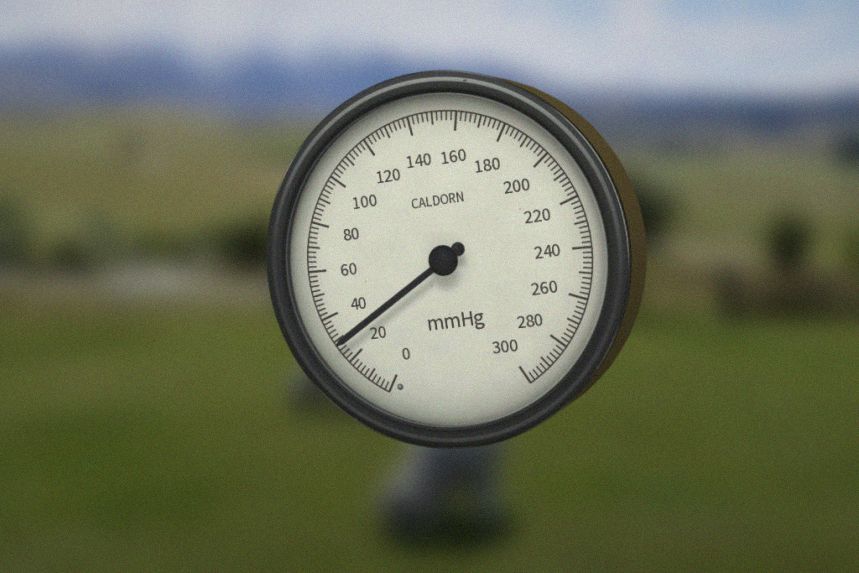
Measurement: 28 mmHg
